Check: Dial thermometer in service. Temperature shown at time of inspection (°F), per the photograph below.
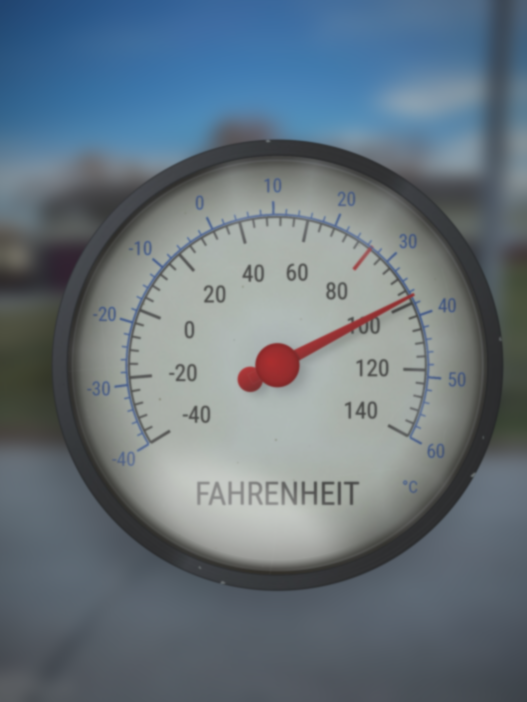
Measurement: 98 °F
